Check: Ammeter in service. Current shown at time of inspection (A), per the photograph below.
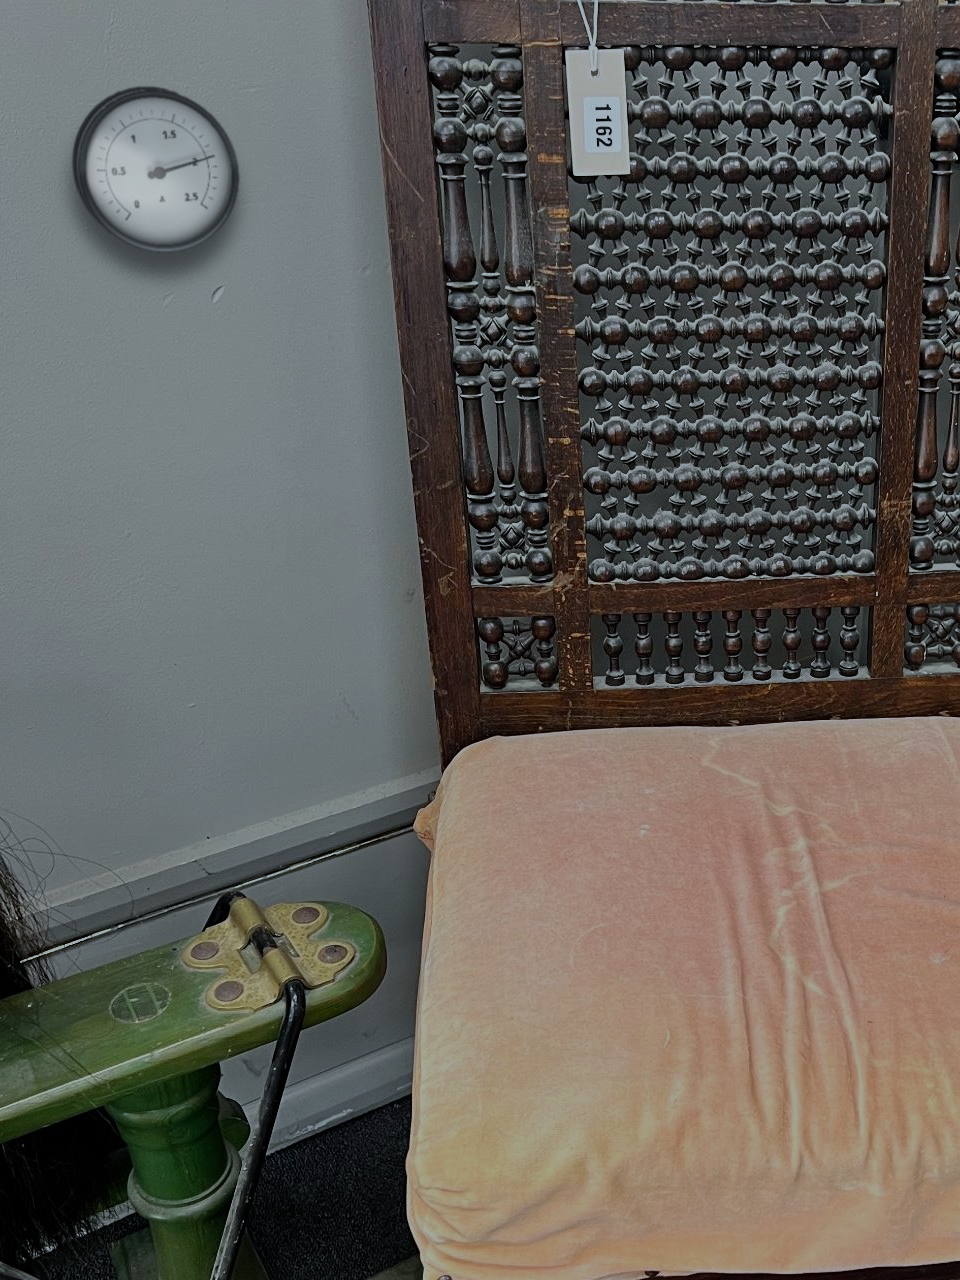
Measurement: 2 A
